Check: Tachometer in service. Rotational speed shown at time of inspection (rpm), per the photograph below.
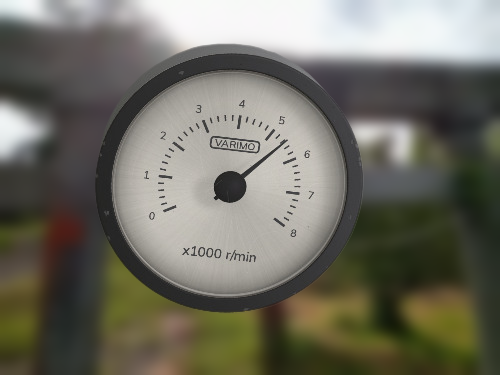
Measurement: 5400 rpm
